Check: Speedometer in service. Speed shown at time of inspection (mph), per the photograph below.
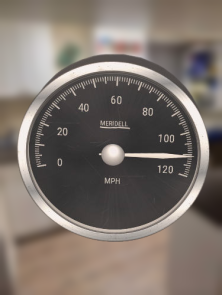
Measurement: 110 mph
